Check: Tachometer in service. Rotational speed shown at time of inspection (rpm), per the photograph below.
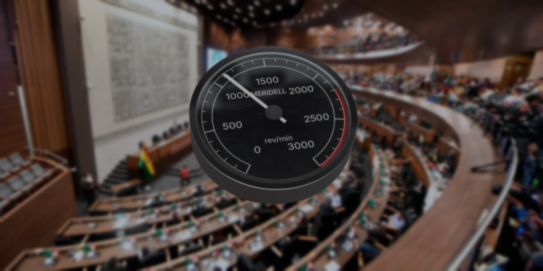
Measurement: 1100 rpm
